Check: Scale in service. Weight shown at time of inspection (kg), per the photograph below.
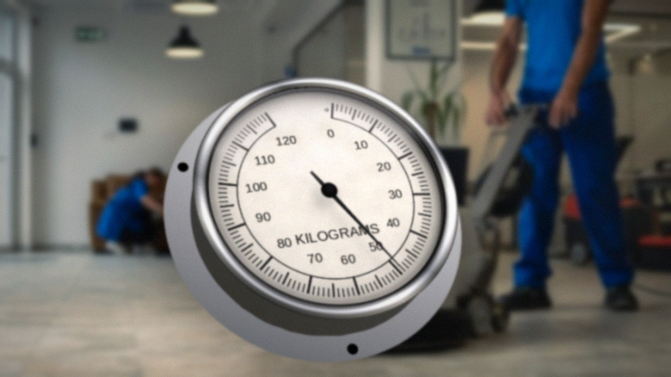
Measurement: 50 kg
